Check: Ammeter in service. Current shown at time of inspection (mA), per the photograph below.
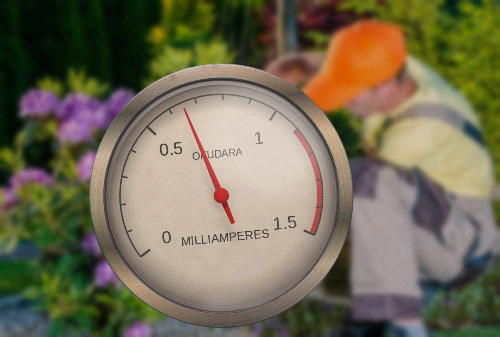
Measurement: 0.65 mA
